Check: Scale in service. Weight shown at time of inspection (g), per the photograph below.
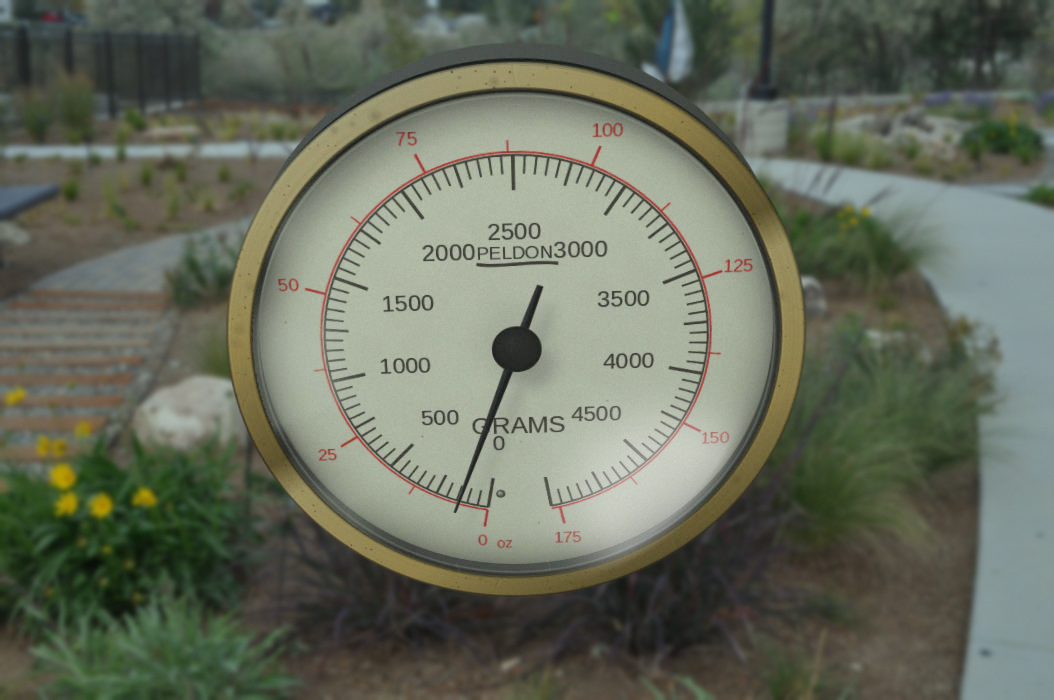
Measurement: 150 g
